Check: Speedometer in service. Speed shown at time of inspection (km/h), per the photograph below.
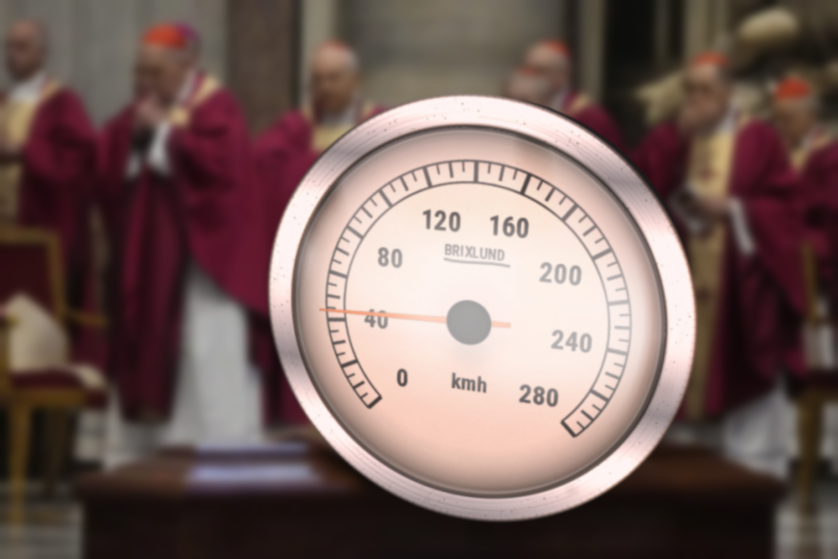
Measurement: 45 km/h
